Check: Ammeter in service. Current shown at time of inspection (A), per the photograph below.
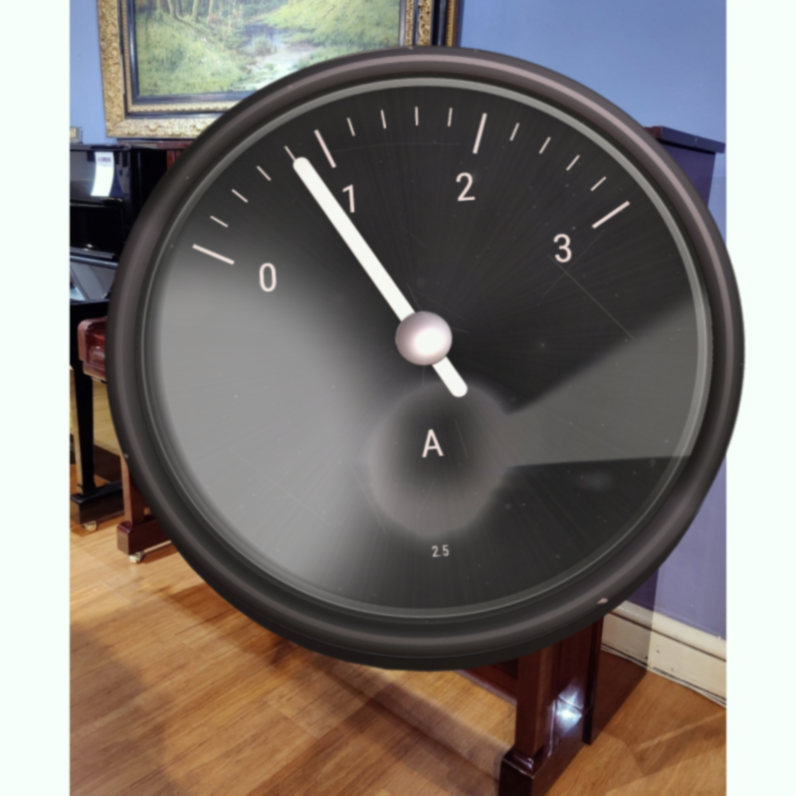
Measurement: 0.8 A
